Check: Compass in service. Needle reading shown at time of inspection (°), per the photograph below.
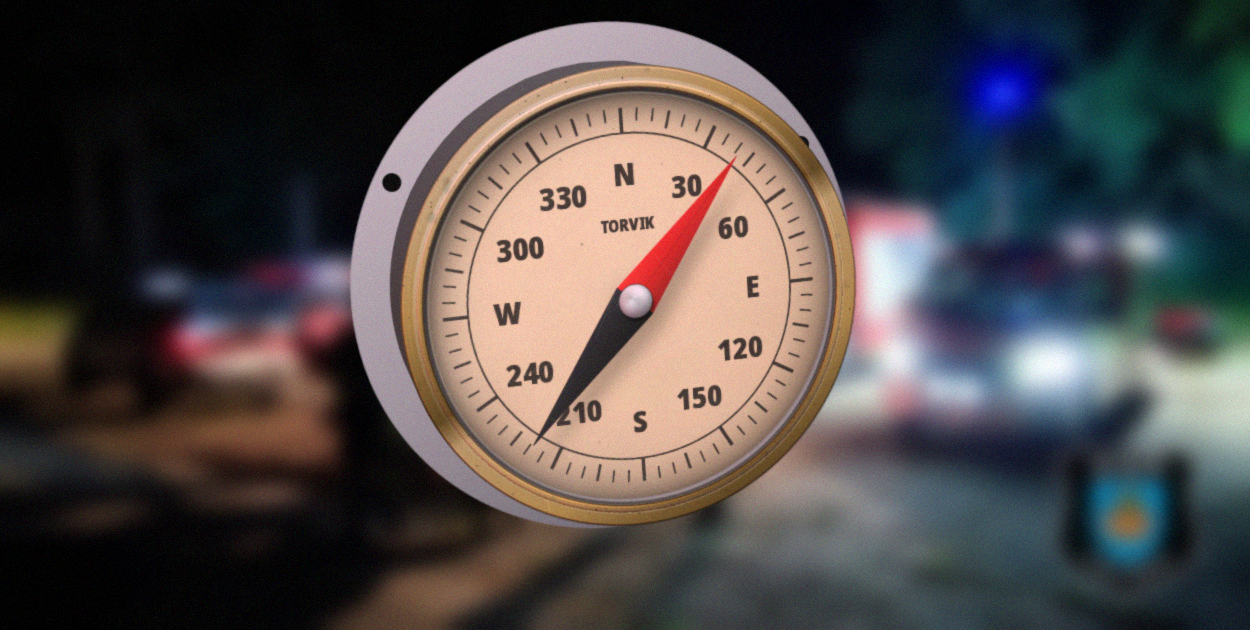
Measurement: 40 °
